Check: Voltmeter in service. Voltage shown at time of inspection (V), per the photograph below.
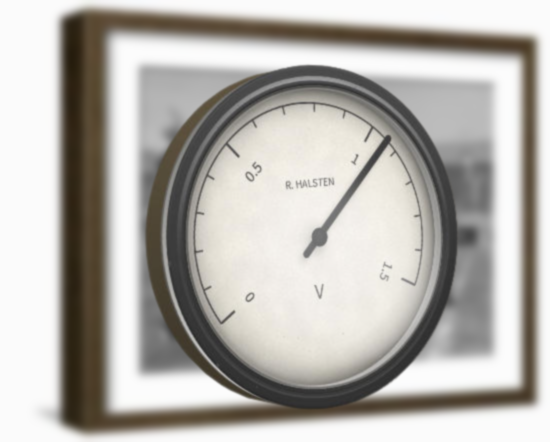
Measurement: 1.05 V
